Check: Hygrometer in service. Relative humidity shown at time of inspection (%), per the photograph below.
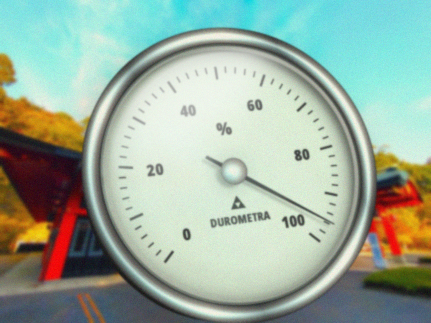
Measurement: 96 %
